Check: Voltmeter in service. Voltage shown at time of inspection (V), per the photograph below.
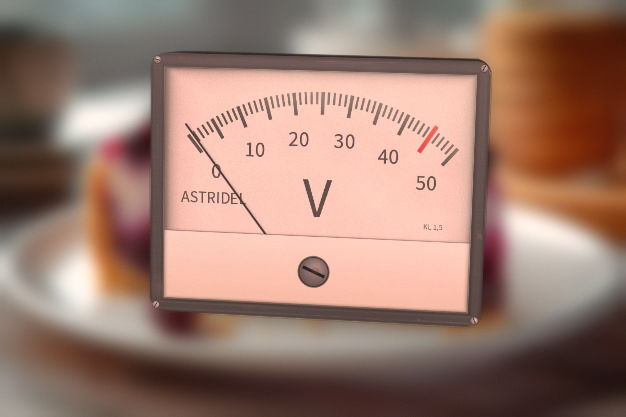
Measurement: 1 V
